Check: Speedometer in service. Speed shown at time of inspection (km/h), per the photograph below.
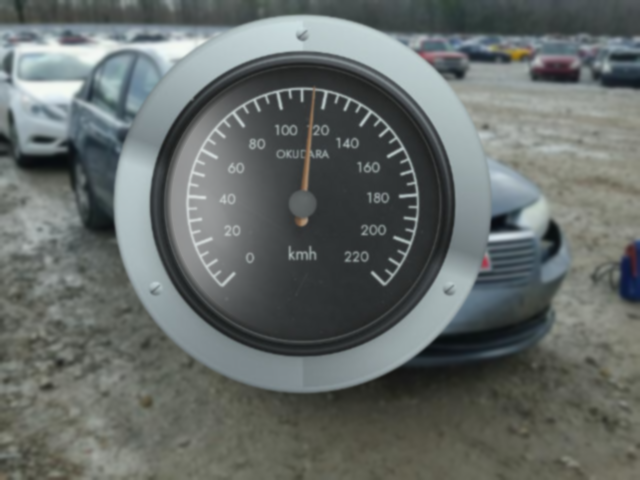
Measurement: 115 km/h
